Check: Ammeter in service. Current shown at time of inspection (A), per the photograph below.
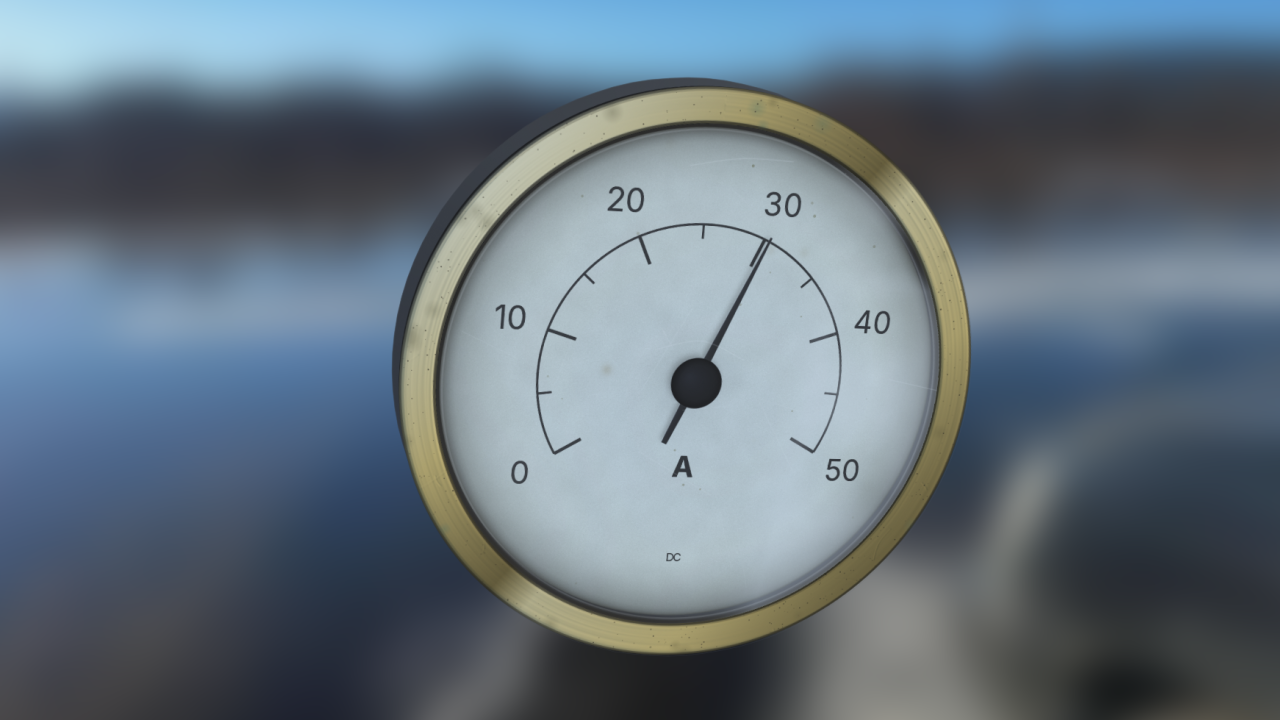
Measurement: 30 A
